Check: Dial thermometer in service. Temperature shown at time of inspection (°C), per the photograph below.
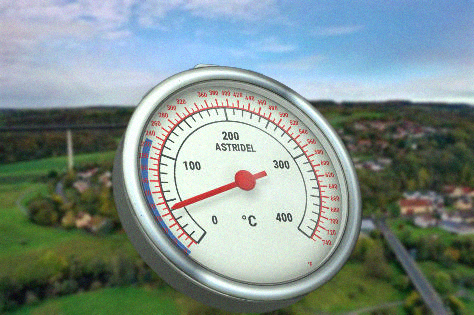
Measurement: 40 °C
